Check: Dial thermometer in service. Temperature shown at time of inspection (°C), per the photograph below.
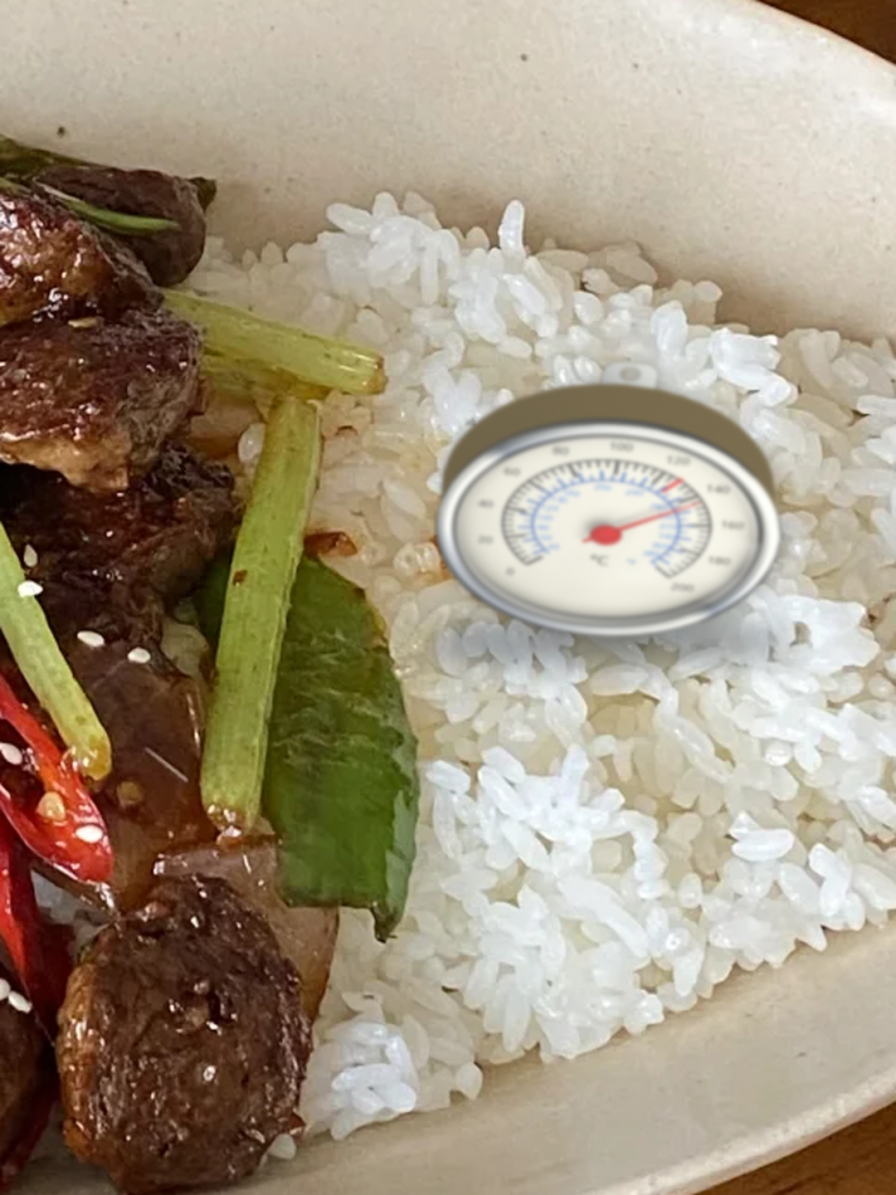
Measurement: 140 °C
